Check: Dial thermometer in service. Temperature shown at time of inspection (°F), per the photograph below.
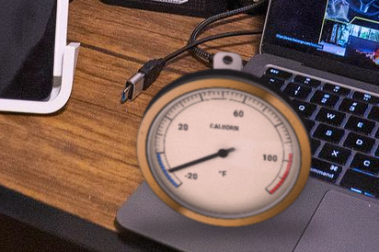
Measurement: -10 °F
